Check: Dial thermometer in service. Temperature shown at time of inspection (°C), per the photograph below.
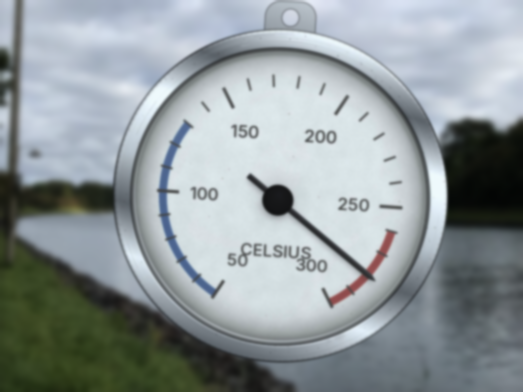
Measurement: 280 °C
